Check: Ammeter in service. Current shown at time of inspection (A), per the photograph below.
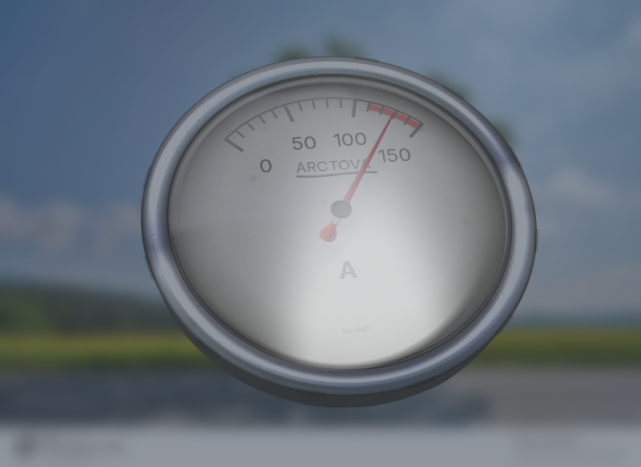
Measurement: 130 A
